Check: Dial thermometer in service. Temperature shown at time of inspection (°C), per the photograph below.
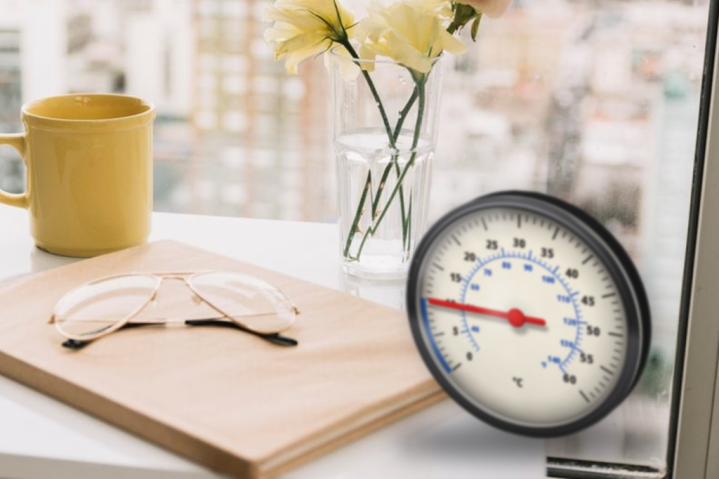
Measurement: 10 °C
